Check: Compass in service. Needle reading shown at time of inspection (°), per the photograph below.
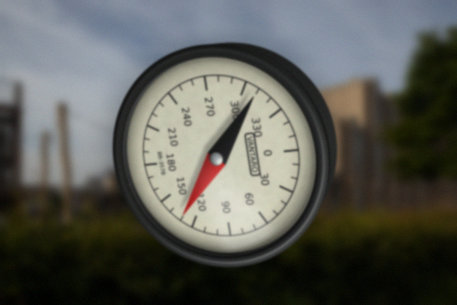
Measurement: 130 °
